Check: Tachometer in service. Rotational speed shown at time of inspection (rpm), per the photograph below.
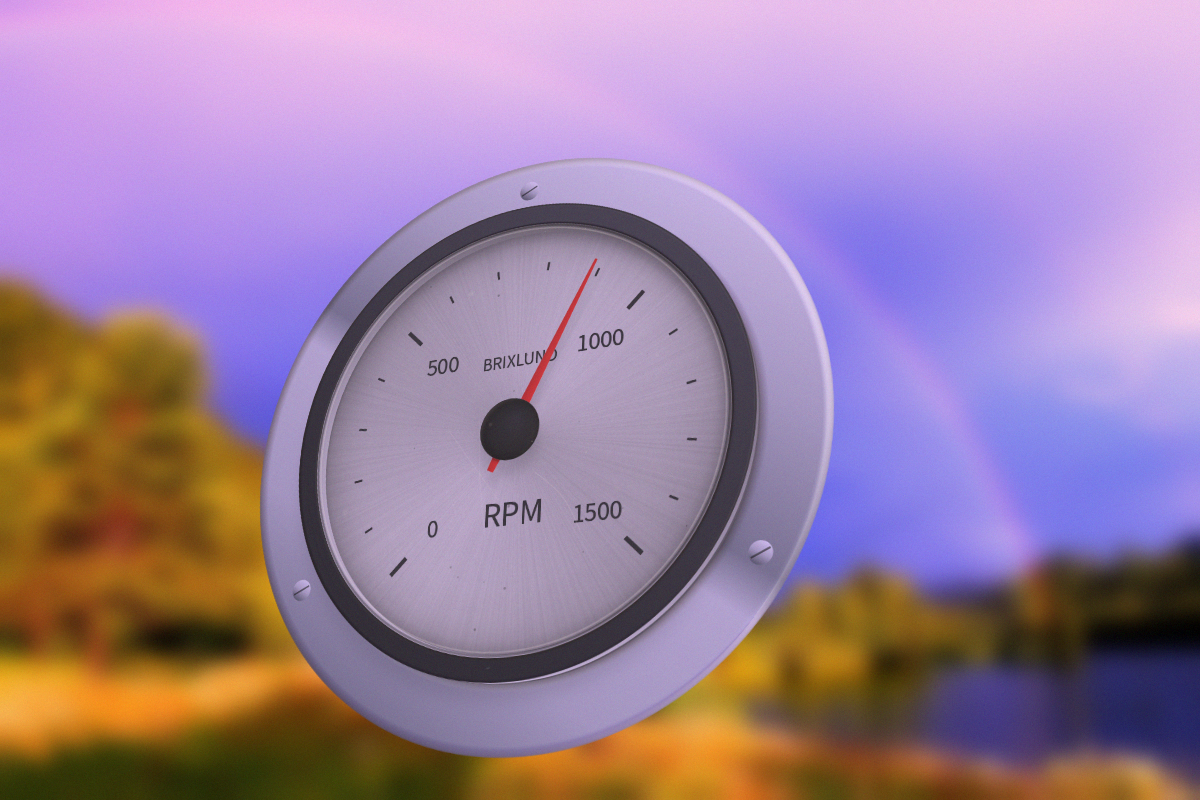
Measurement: 900 rpm
